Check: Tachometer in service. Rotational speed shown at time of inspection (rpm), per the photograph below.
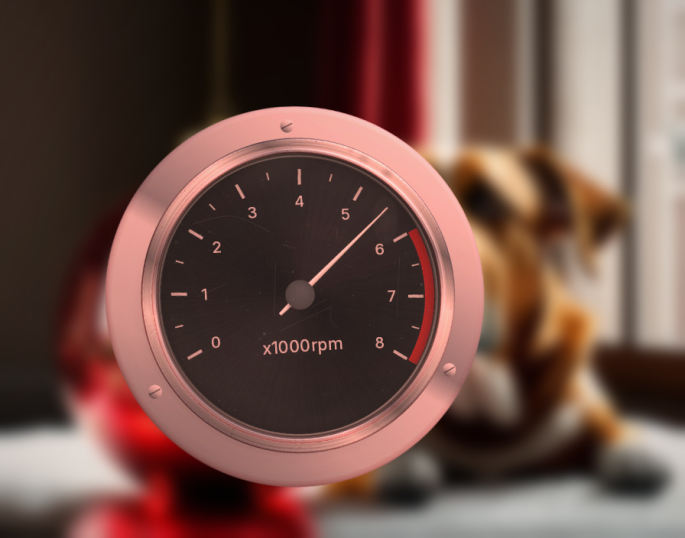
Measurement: 5500 rpm
